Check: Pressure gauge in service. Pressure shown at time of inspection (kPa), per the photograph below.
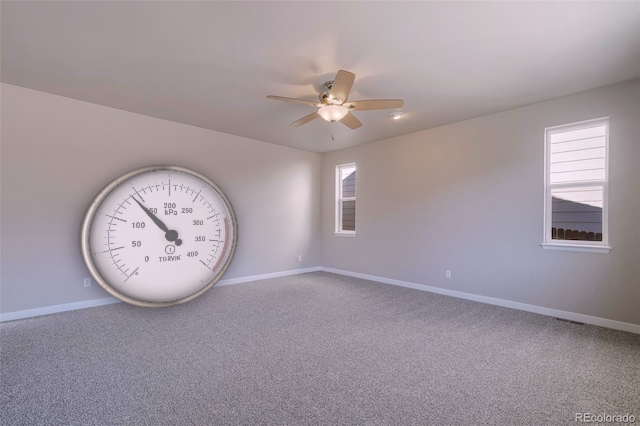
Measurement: 140 kPa
